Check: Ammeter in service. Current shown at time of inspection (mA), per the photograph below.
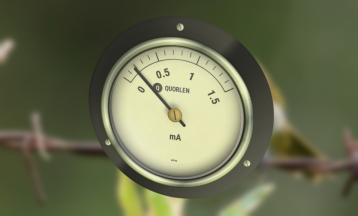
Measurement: 0.2 mA
